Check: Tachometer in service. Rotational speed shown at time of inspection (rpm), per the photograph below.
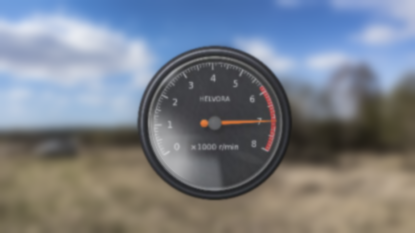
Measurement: 7000 rpm
